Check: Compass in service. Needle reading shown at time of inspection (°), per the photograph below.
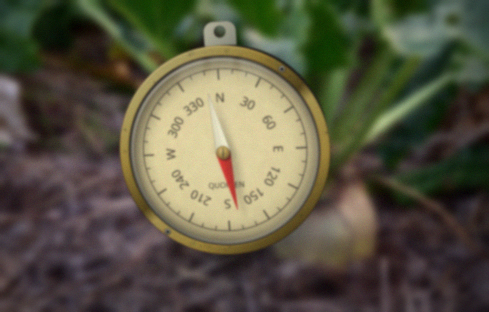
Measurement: 170 °
